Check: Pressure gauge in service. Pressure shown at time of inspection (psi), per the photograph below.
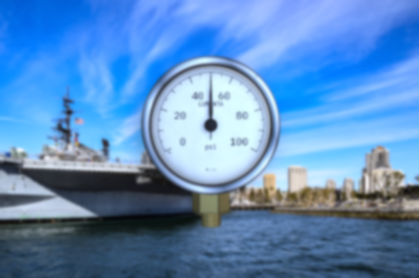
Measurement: 50 psi
